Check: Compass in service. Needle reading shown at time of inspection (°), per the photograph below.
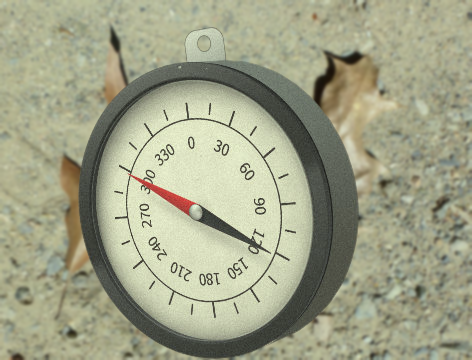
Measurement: 300 °
